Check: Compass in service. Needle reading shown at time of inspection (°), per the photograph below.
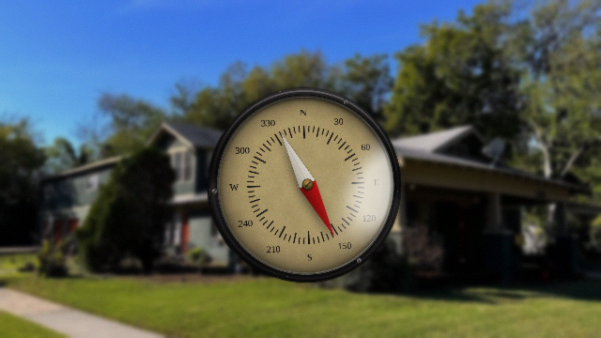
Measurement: 155 °
